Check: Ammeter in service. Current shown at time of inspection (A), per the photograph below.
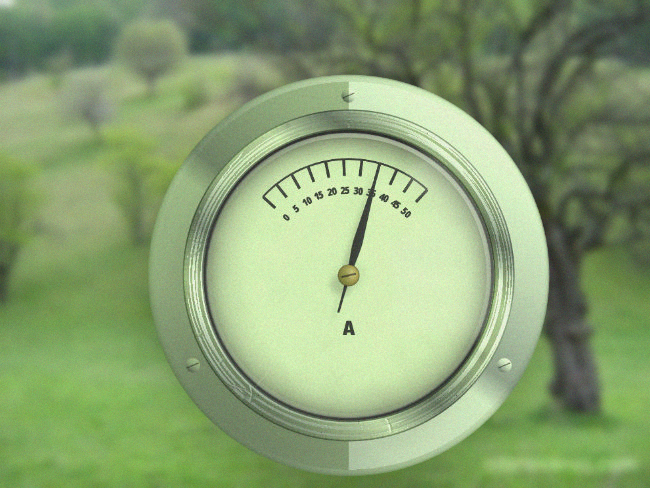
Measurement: 35 A
